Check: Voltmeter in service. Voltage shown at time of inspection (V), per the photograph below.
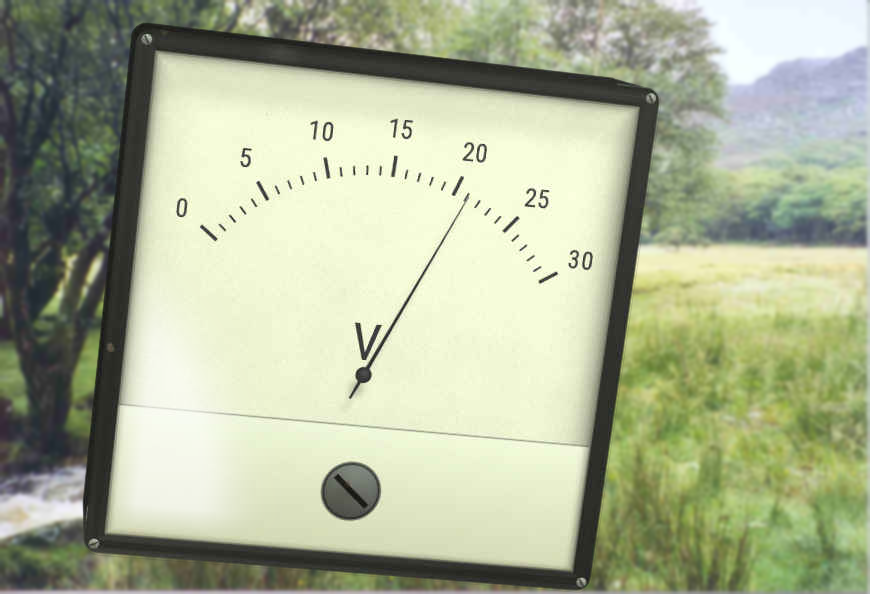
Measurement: 21 V
